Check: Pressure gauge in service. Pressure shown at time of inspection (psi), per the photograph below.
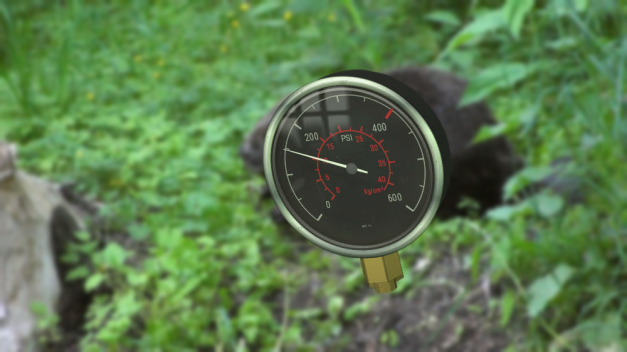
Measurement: 150 psi
